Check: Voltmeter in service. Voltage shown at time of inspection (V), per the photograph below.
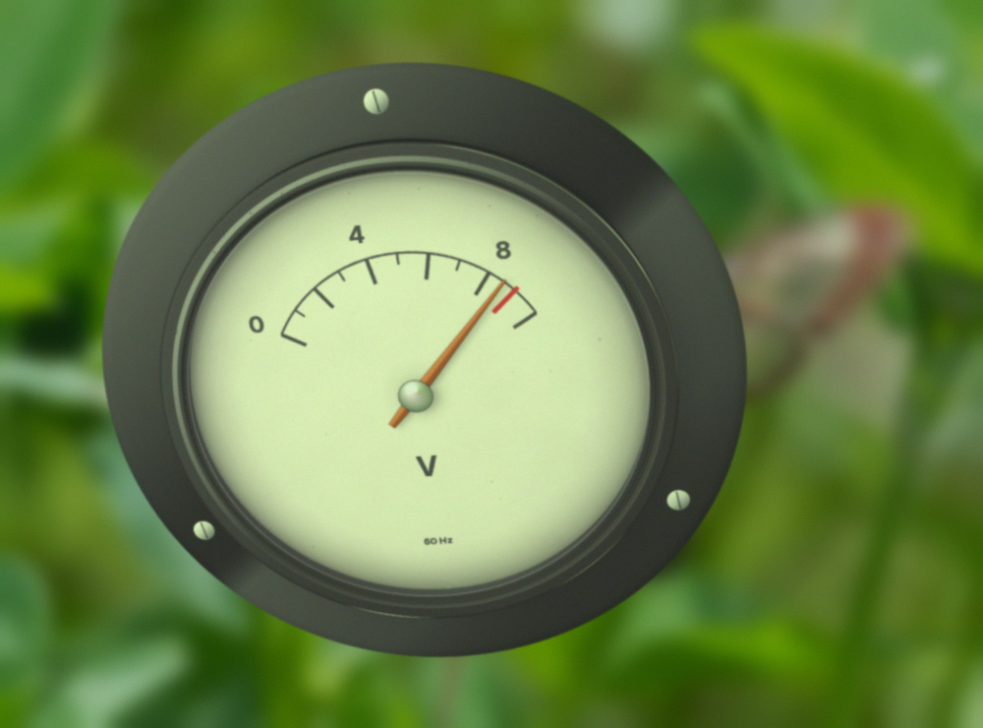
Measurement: 8.5 V
